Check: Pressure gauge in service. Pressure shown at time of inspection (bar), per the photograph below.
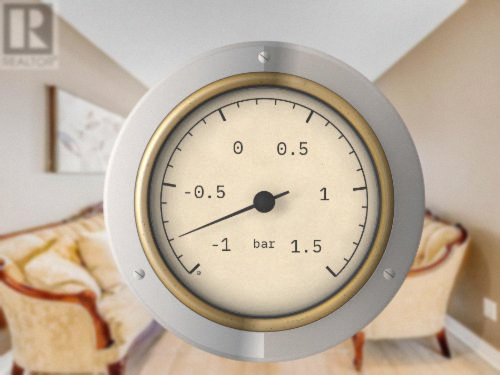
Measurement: -0.8 bar
